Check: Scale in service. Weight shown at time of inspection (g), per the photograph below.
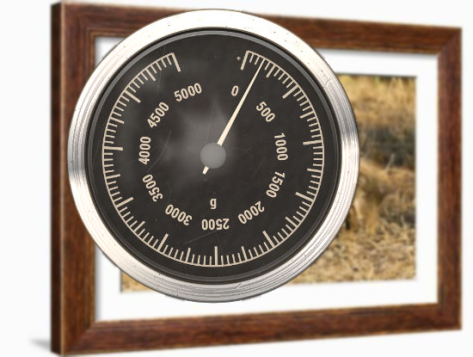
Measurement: 150 g
